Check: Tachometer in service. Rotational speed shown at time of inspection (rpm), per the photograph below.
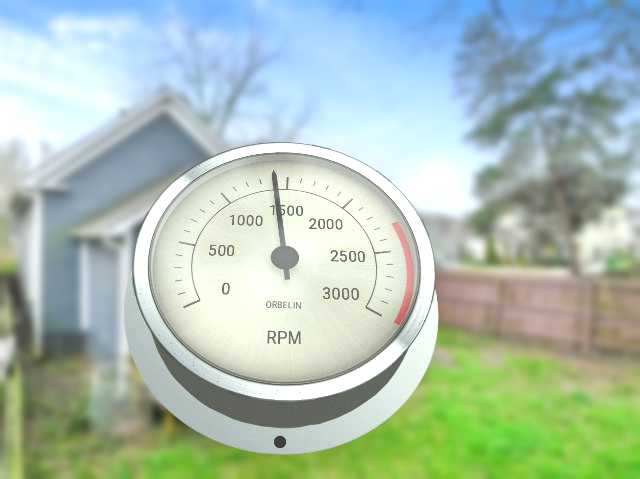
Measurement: 1400 rpm
